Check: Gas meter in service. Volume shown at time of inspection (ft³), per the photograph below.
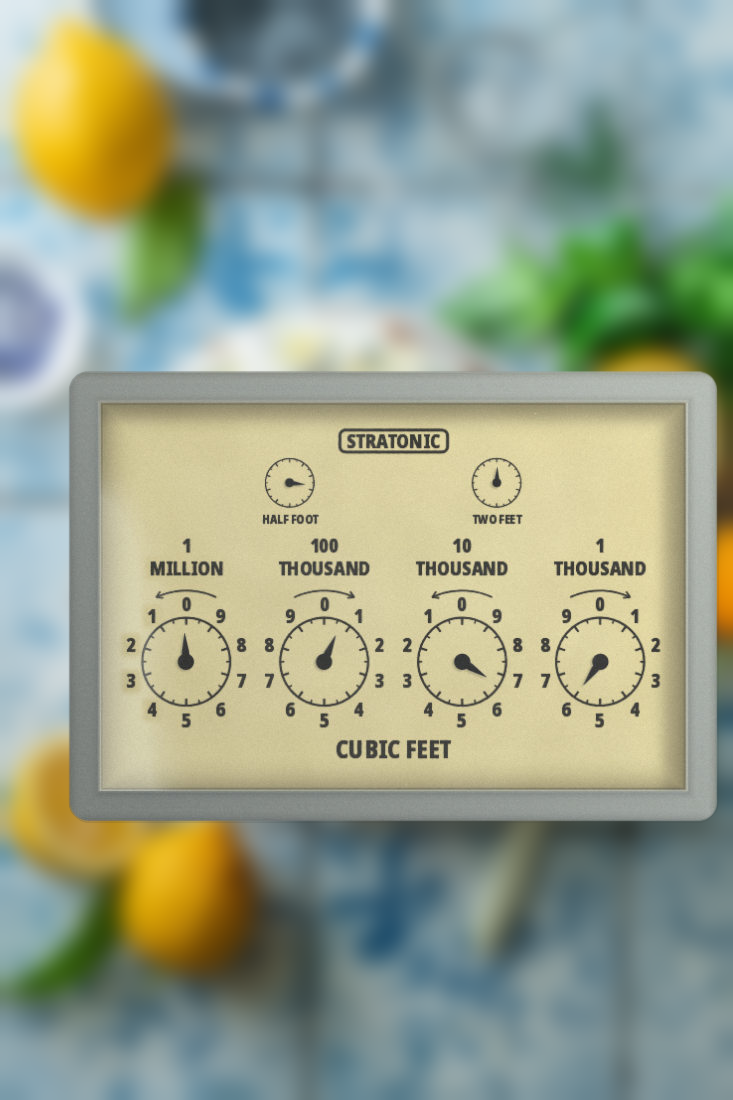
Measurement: 6600 ft³
